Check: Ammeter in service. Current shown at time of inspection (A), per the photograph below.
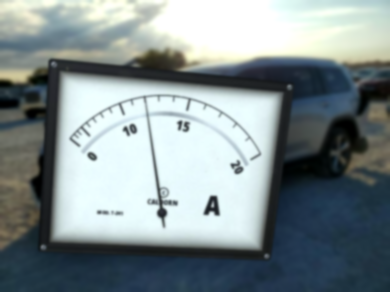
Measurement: 12 A
